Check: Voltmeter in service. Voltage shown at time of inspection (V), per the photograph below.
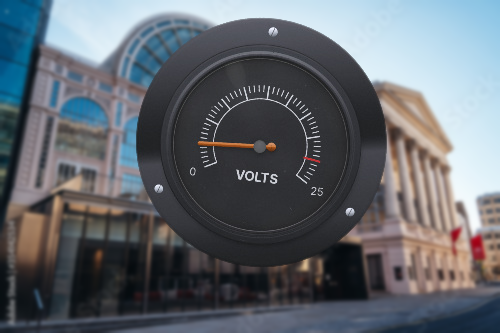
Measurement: 2.5 V
